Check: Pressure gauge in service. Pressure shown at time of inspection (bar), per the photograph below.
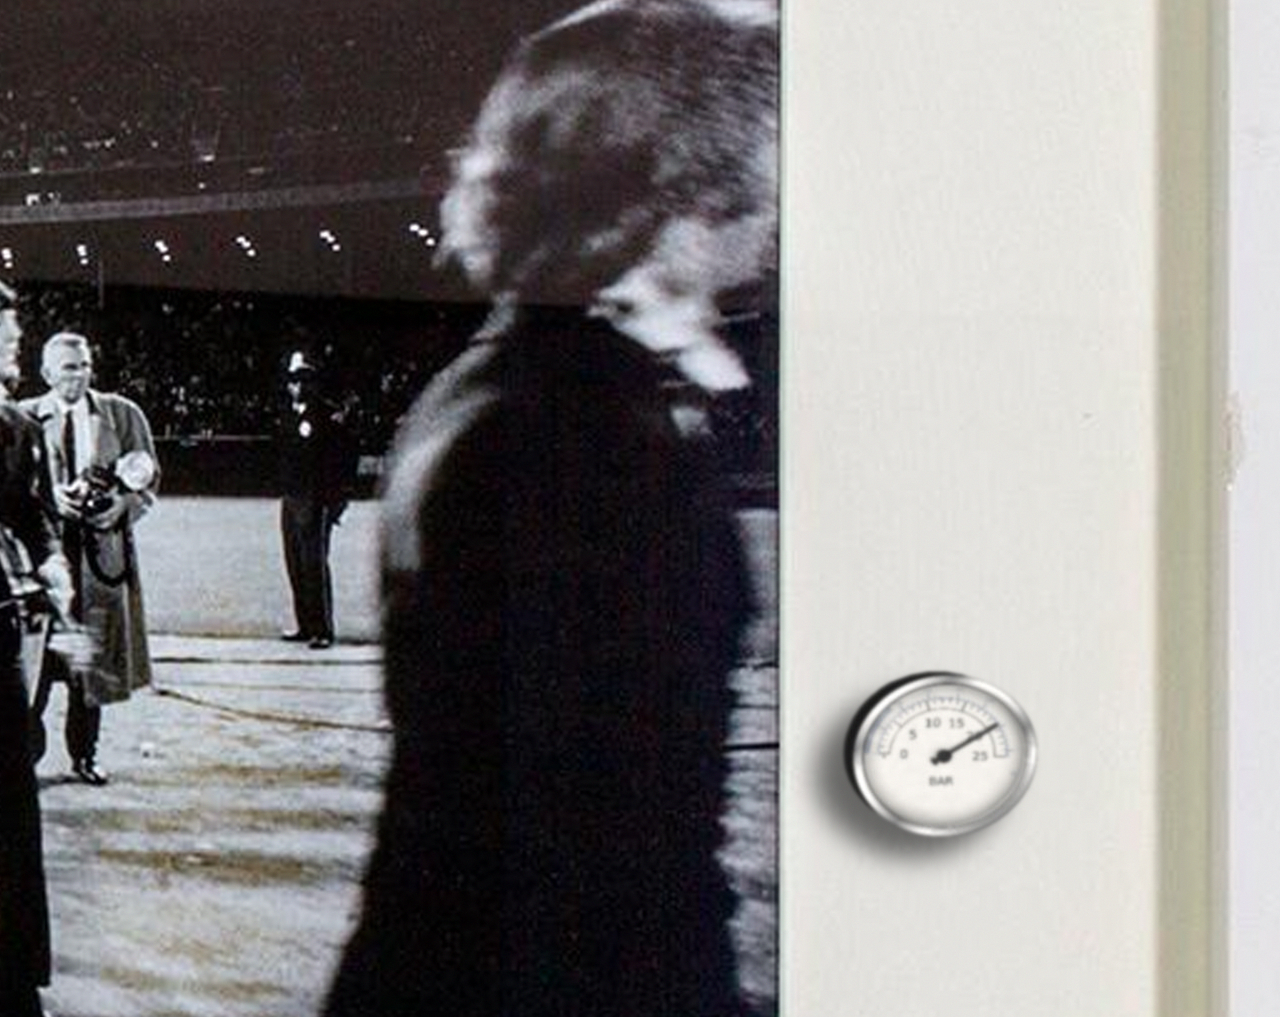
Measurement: 20 bar
